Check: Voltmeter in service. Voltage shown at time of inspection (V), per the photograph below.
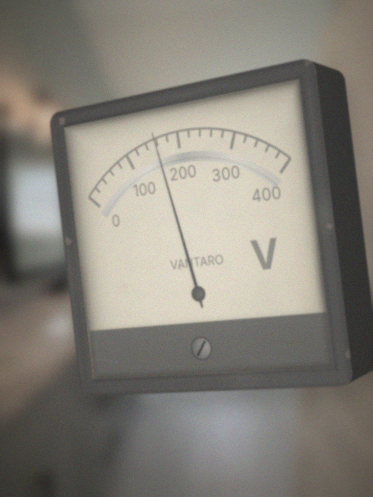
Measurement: 160 V
